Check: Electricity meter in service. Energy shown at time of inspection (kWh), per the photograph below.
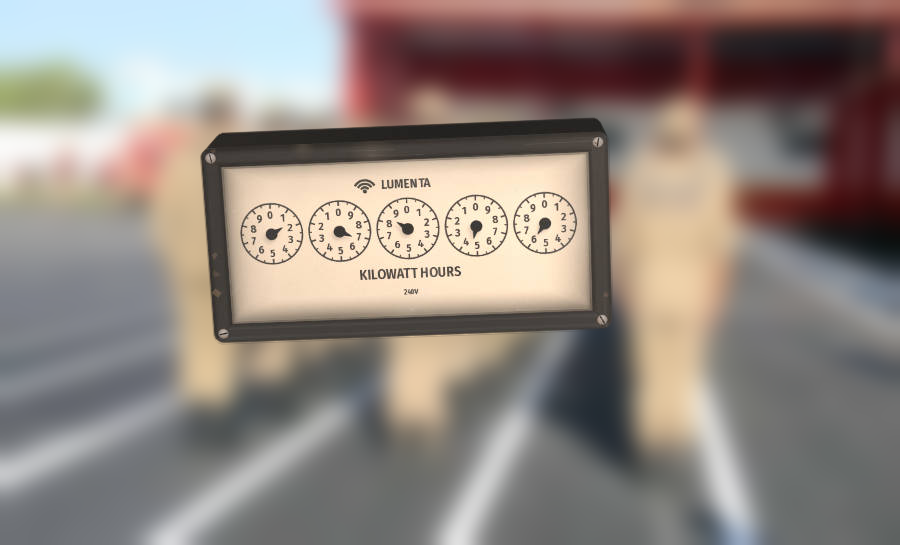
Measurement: 16846 kWh
